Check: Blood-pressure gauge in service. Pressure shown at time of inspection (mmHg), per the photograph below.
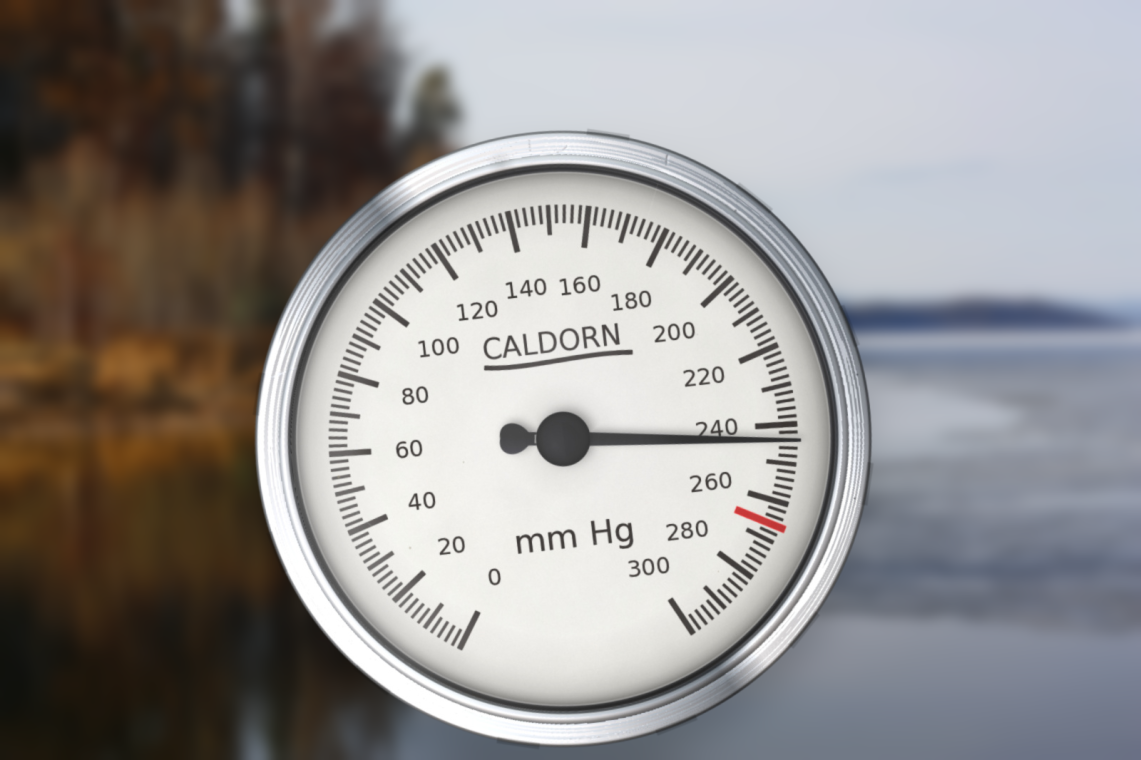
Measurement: 244 mmHg
